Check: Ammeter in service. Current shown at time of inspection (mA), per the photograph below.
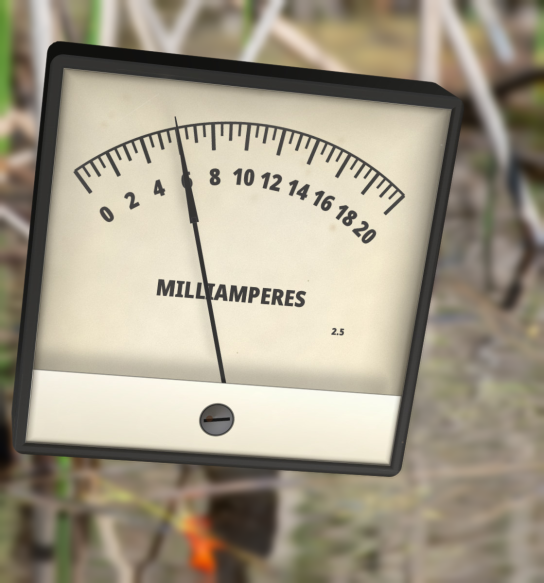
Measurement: 6 mA
